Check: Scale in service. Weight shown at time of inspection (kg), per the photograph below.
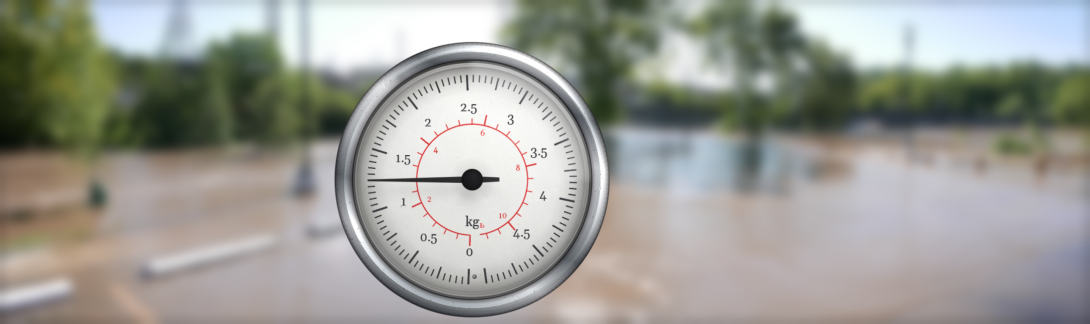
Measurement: 1.25 kg
